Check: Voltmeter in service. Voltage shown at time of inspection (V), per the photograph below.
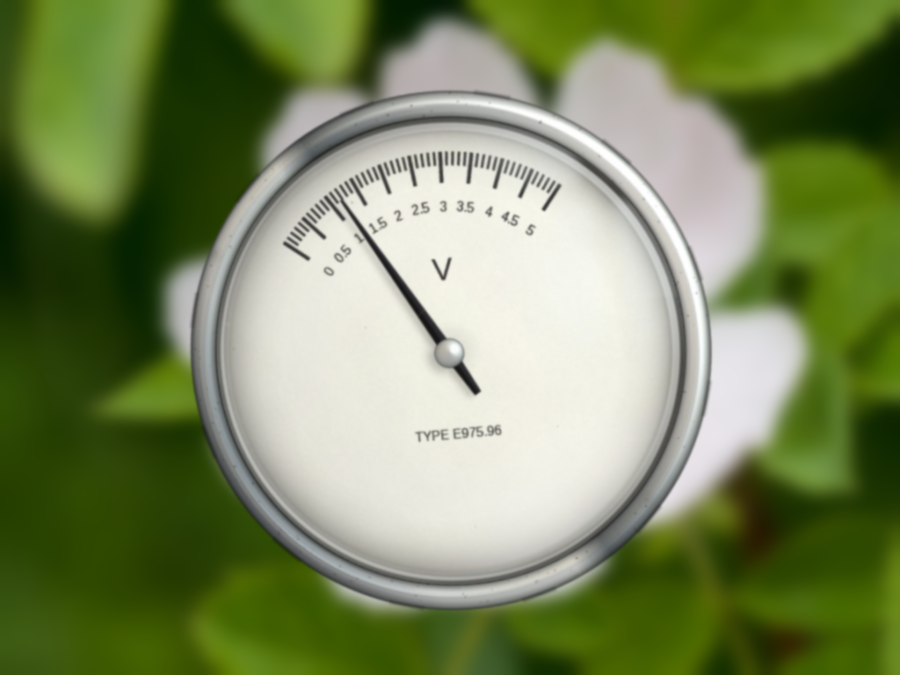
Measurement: 1.2 V
